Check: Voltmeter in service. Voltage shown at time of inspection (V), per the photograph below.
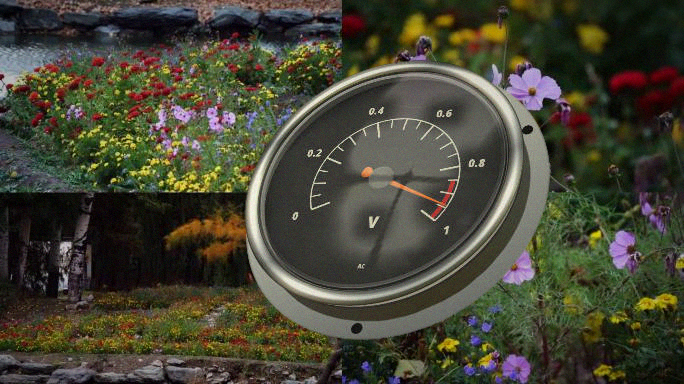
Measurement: 0.95 V
